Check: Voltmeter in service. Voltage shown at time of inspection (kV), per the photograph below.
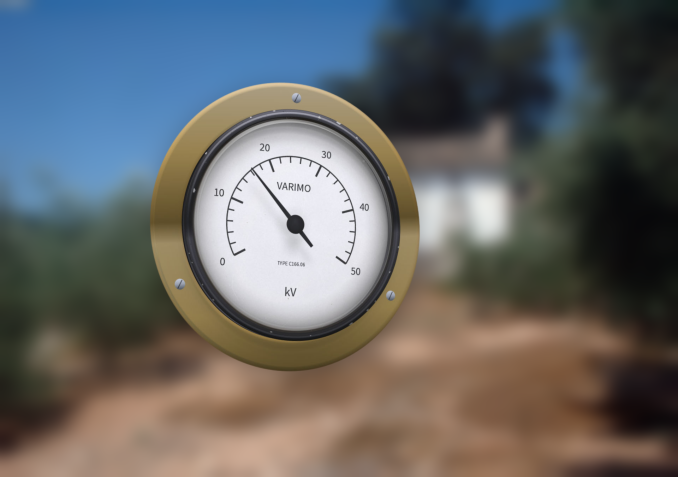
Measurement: 16 kV
